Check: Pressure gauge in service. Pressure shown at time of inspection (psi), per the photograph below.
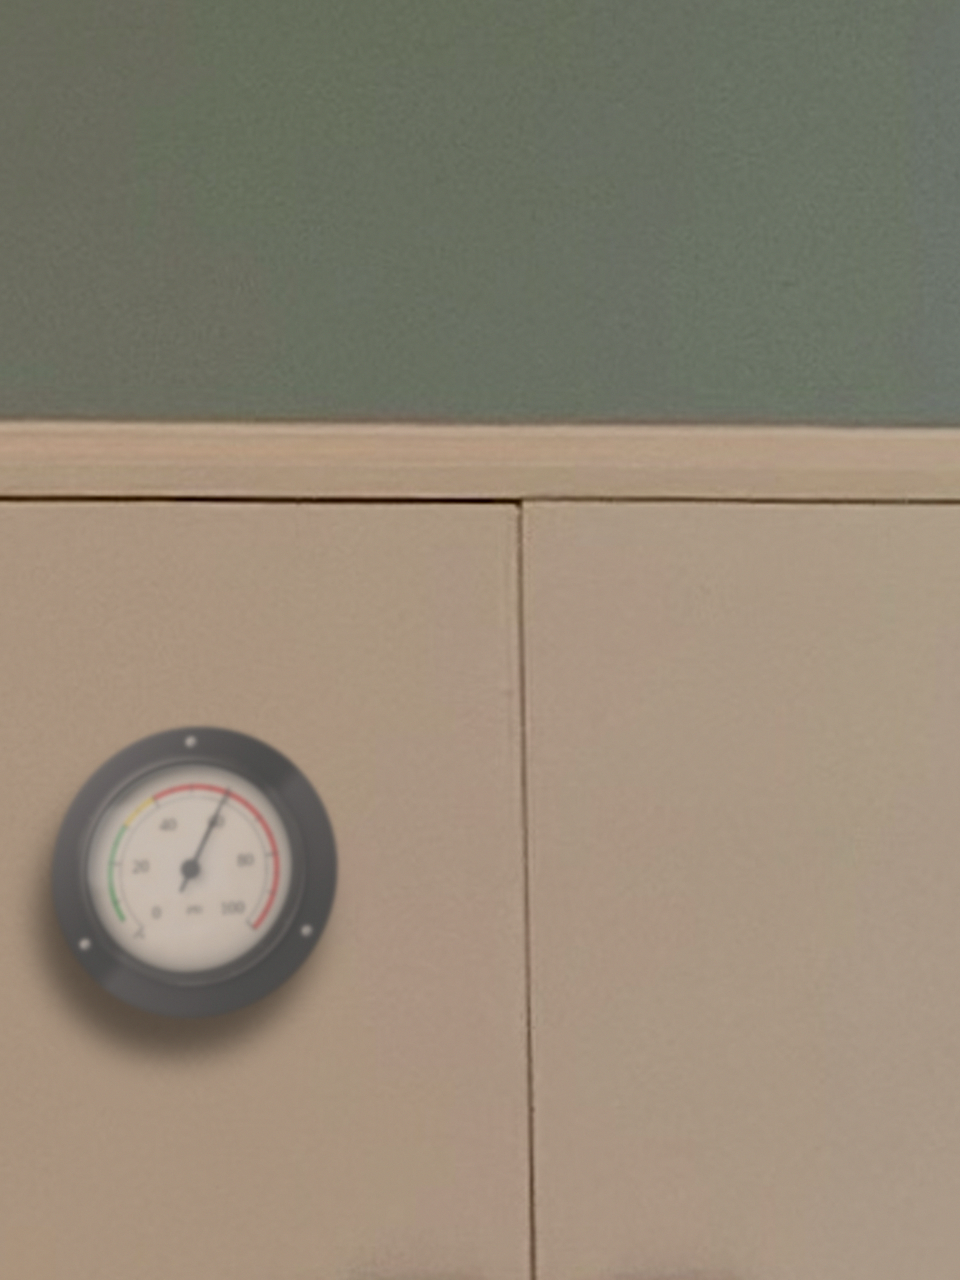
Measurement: 60 psi
